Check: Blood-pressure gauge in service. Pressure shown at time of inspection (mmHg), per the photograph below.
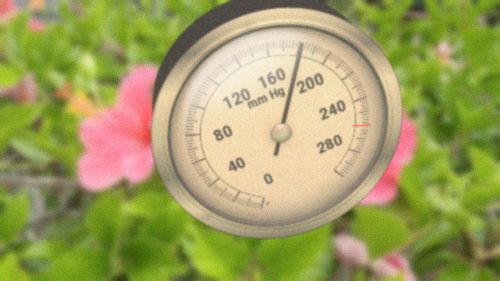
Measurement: 180 mmHg
